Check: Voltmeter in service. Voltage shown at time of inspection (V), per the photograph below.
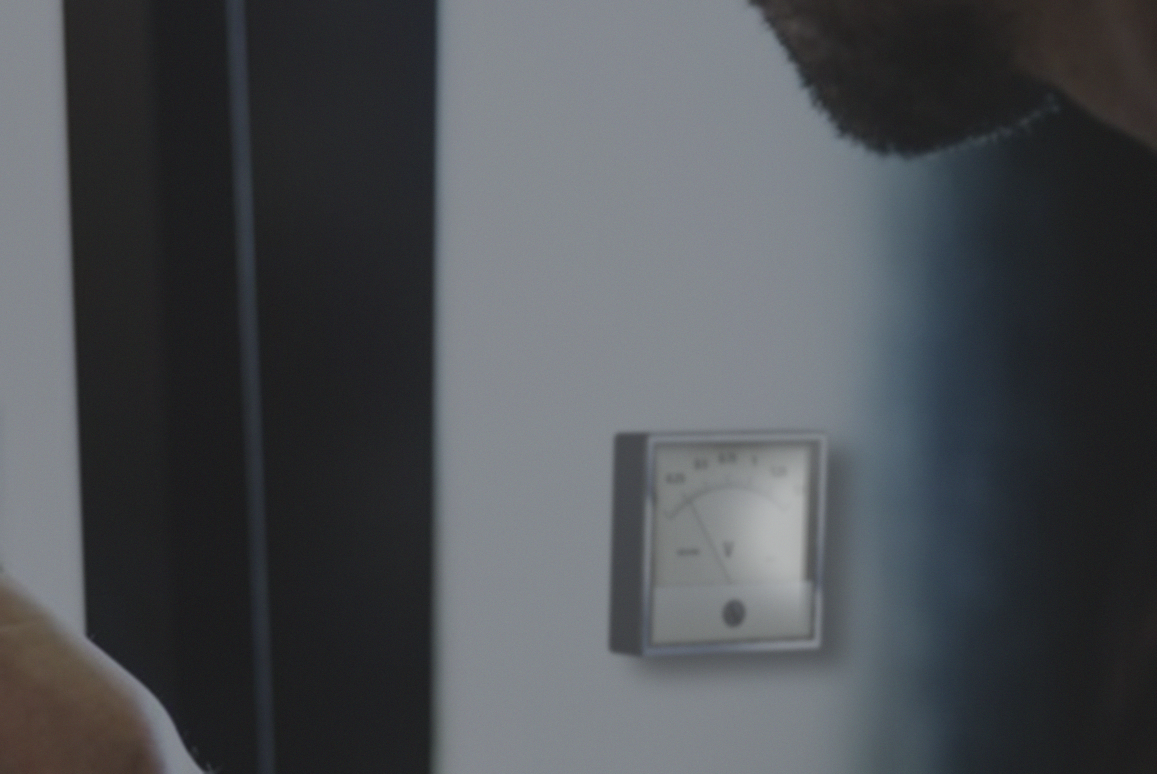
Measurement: 0.25 V
